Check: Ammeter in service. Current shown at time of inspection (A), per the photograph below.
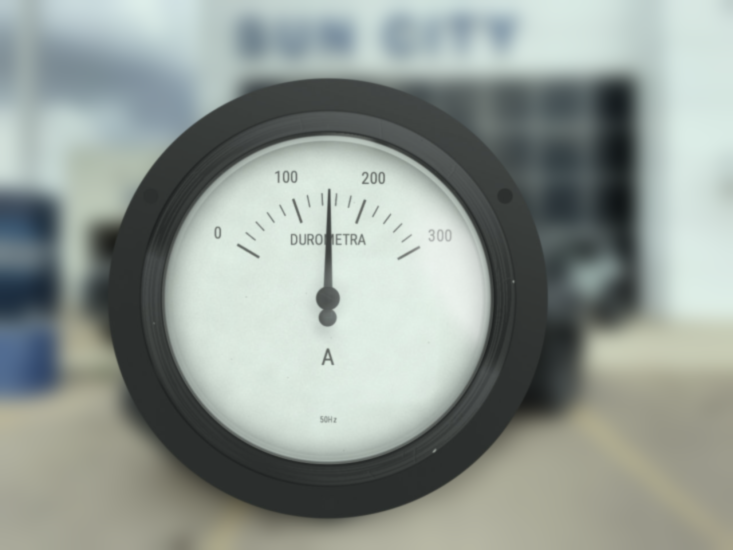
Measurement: 150 A
